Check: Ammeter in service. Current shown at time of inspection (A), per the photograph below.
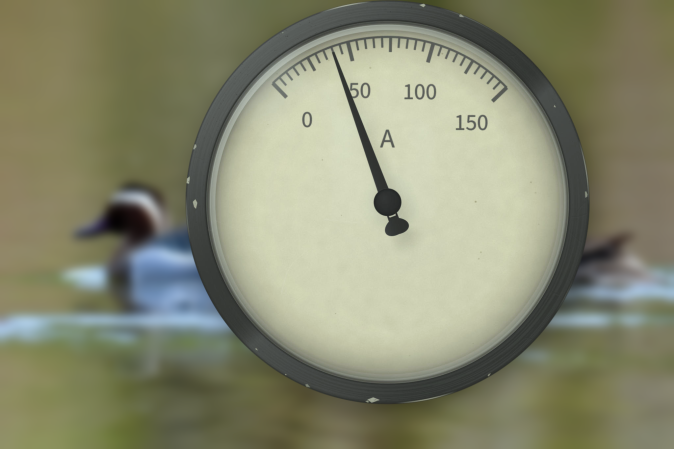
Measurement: 40 A
